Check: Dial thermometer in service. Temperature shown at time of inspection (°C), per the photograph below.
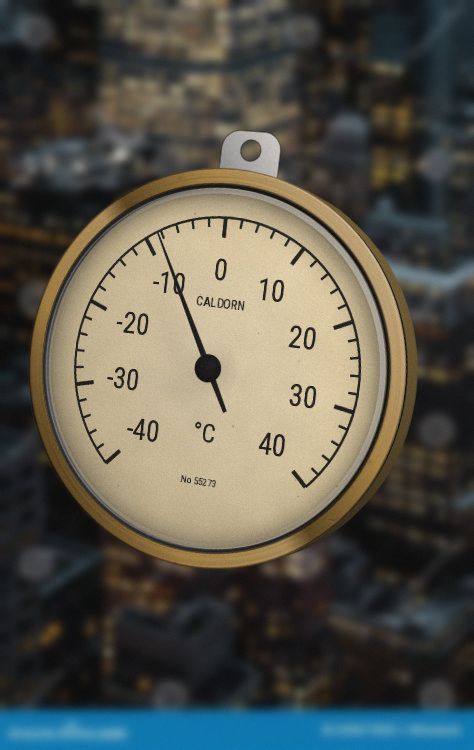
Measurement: -8 °C
